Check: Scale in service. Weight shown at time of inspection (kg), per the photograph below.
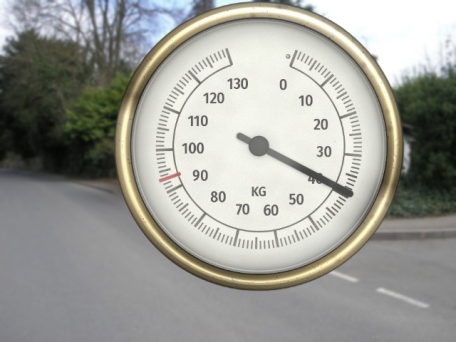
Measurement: 39 kg
